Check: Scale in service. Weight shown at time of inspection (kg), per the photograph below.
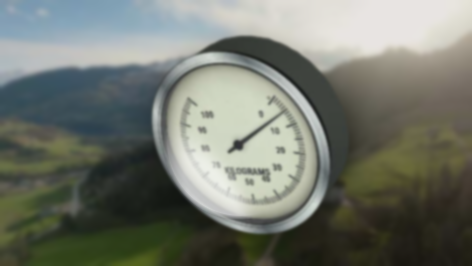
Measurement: 5 kg
